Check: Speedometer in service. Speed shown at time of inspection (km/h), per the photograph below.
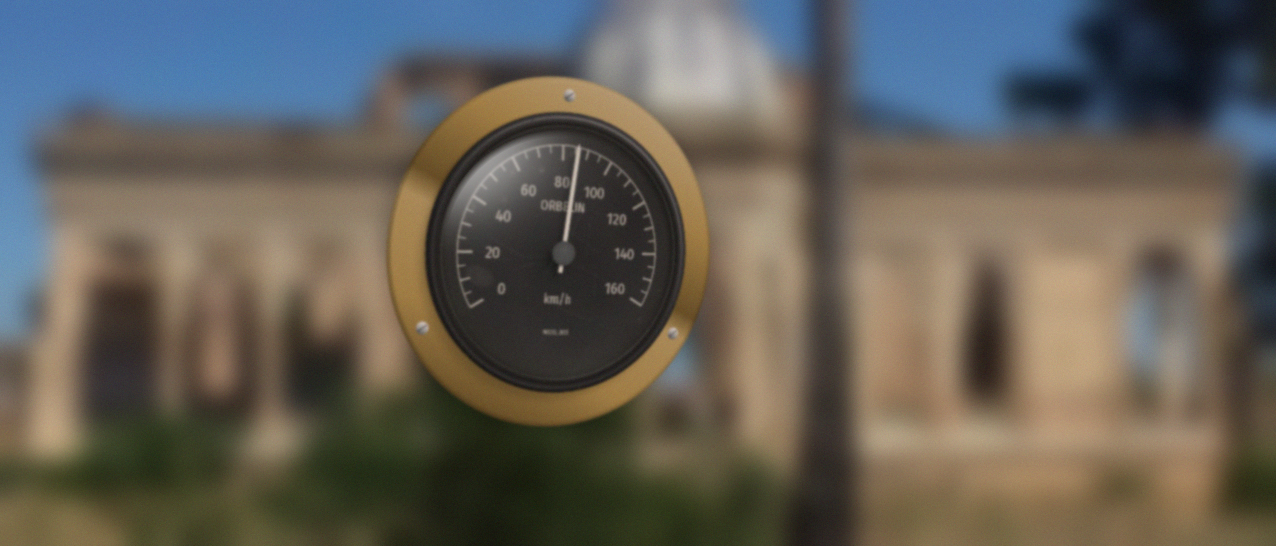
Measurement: 85 km/h
